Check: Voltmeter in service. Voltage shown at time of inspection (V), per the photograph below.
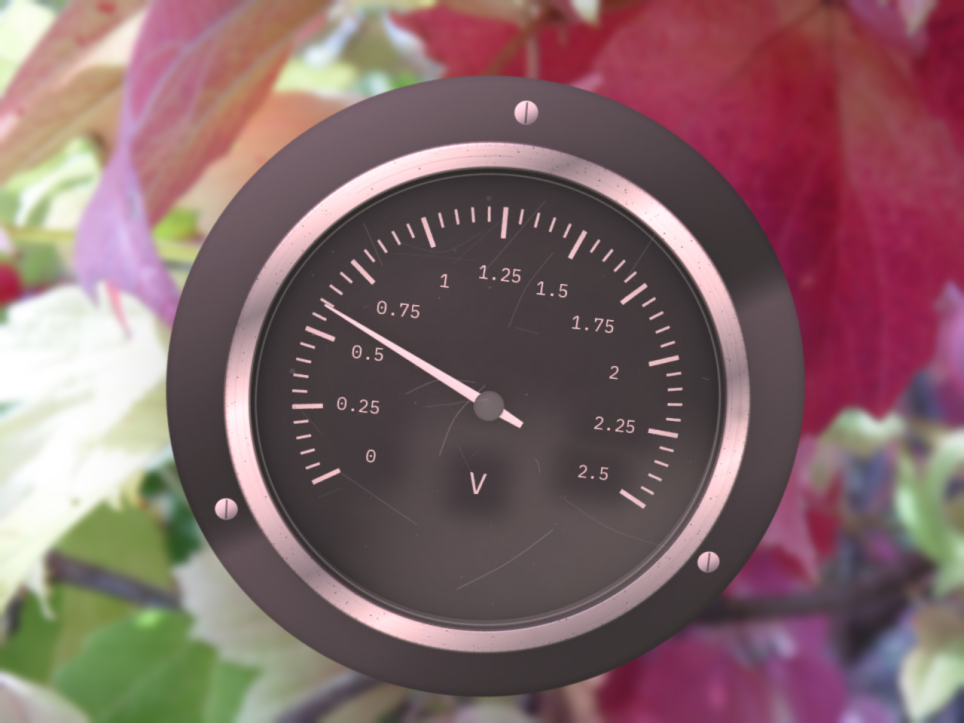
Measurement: 0.6 V
